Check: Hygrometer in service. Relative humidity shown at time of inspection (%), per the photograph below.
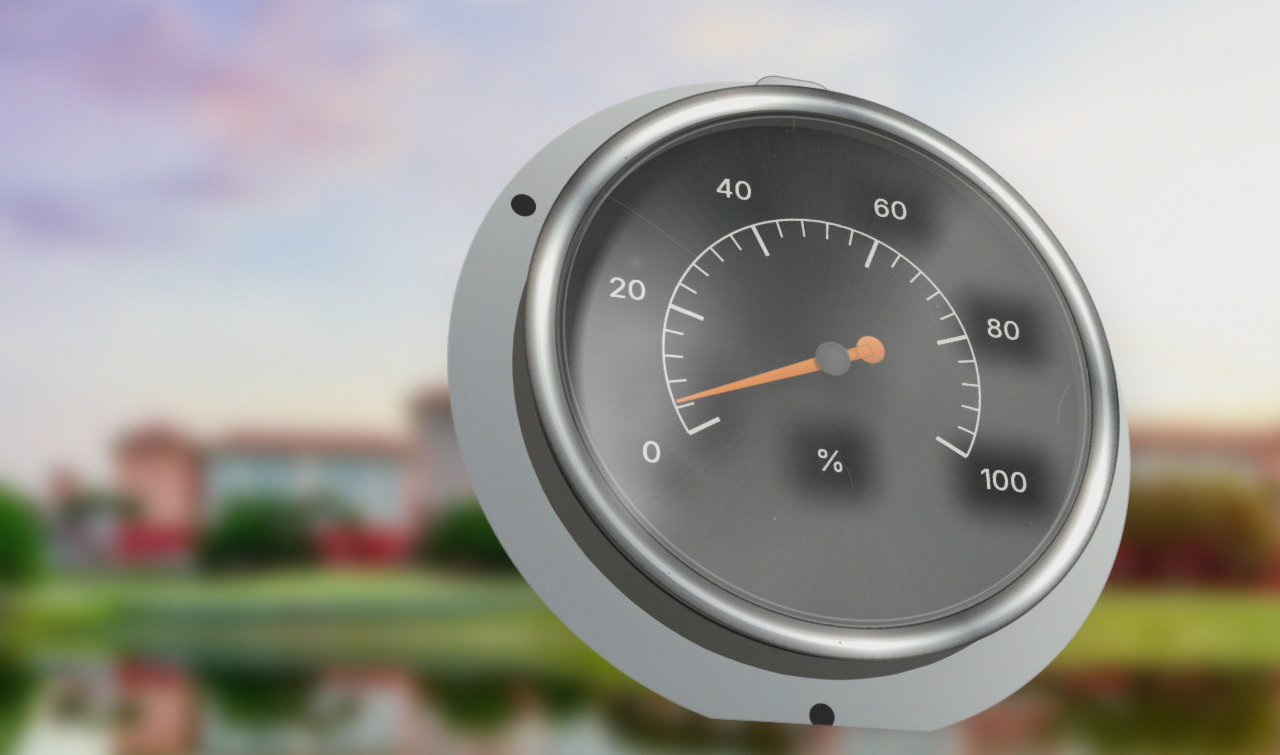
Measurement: 4 %
